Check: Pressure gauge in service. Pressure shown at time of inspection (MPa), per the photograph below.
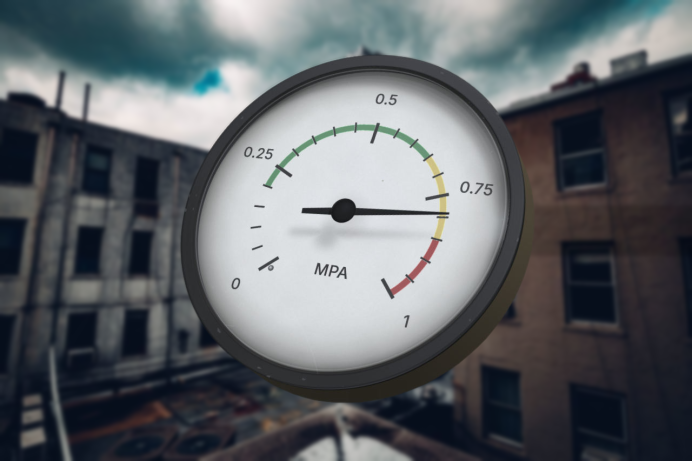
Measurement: 0.8 MPa
